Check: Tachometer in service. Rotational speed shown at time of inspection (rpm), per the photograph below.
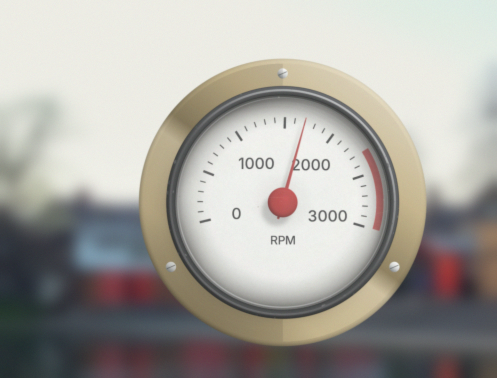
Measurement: 1700 rpm
